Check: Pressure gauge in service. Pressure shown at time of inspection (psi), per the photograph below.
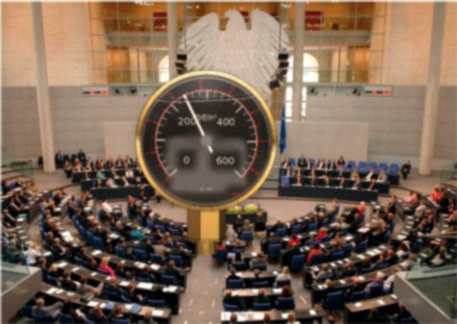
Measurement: 240 psi
